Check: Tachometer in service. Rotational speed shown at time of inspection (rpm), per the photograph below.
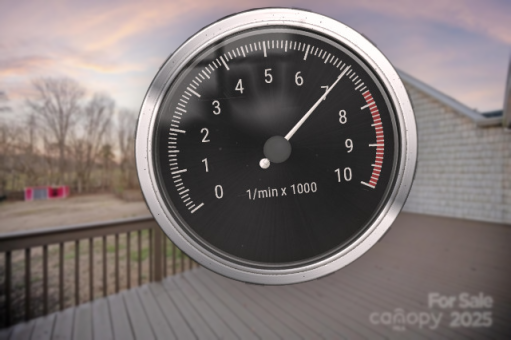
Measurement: 7000 rpm
